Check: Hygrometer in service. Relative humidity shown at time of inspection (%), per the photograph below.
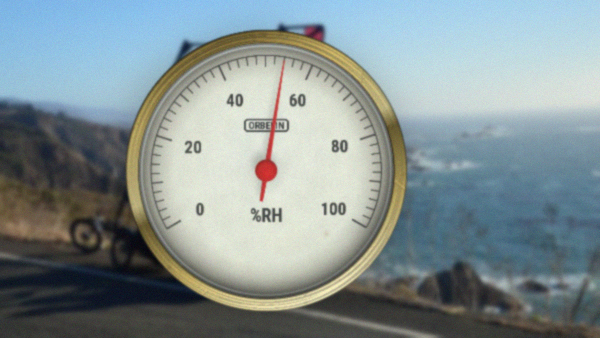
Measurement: 54 %
